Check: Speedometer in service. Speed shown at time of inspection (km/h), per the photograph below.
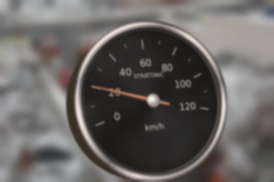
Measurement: 20 km/h
